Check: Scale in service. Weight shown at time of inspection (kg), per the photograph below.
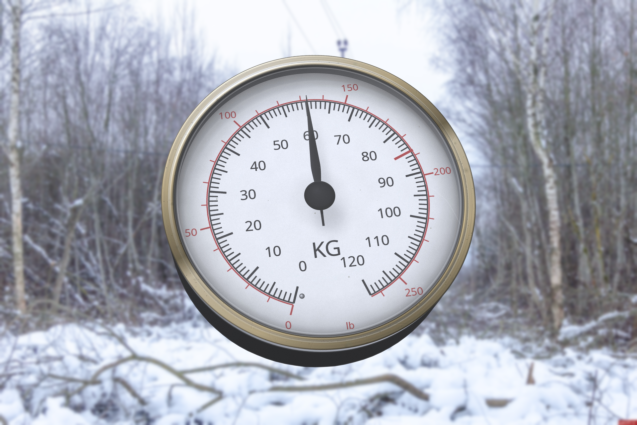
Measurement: 60 kg
